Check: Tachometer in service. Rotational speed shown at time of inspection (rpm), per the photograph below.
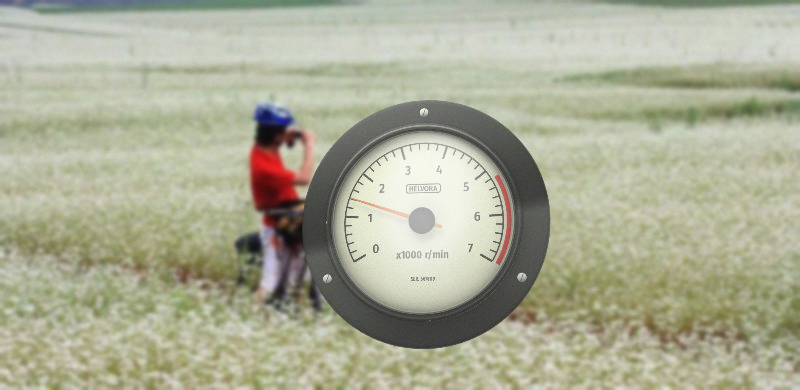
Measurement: 1400 rpm
